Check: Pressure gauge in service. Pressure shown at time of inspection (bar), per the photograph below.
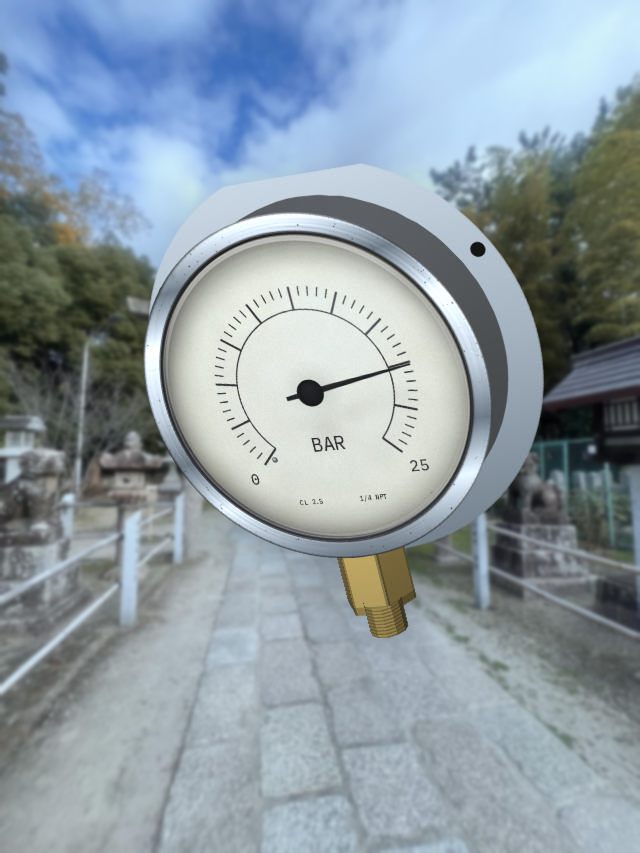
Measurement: 20 bar
